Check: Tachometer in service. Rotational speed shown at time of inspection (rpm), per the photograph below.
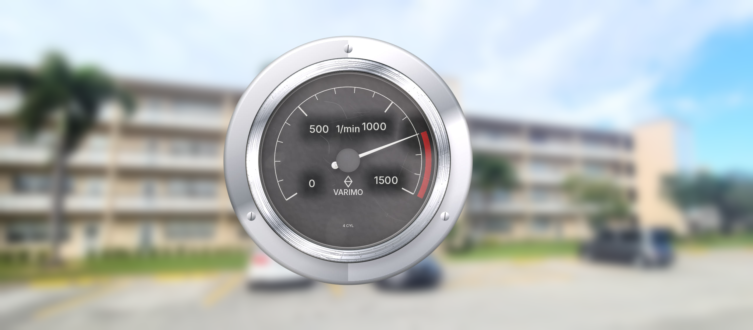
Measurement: 1200 rpm
